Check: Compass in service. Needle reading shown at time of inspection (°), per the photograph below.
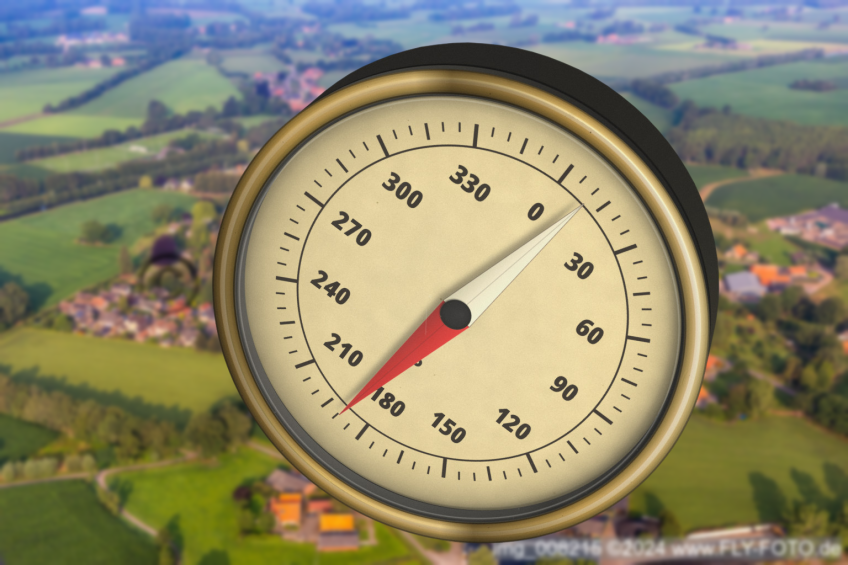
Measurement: 190 °
